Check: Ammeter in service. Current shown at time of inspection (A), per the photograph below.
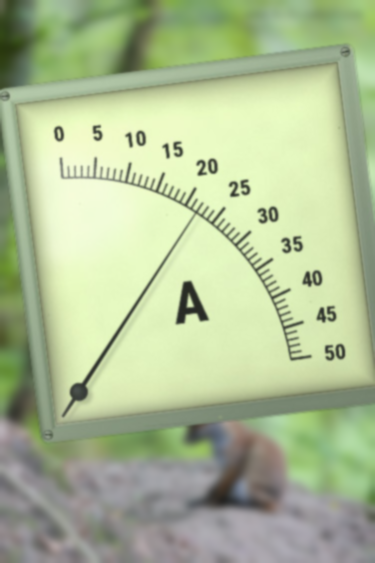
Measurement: 22 A
